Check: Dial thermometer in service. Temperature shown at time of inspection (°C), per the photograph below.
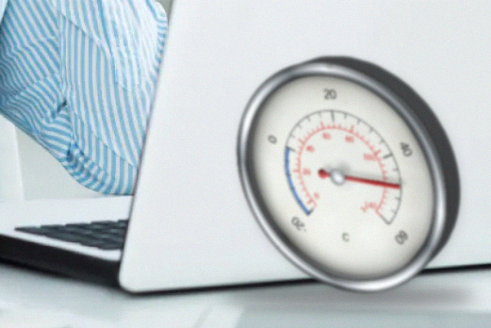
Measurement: 48 °C
